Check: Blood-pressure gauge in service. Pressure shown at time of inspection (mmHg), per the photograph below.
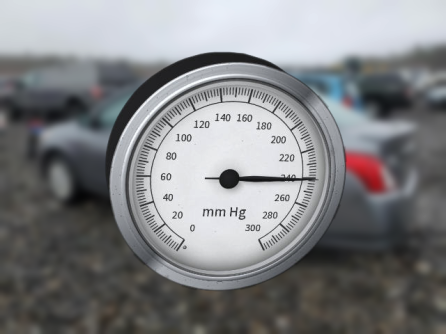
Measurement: 240 mmHg
